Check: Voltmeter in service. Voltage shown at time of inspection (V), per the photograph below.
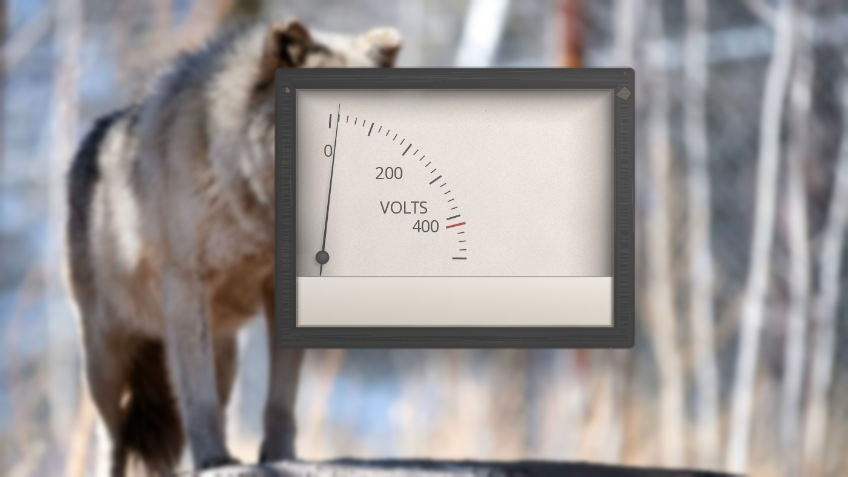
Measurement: 20 V
